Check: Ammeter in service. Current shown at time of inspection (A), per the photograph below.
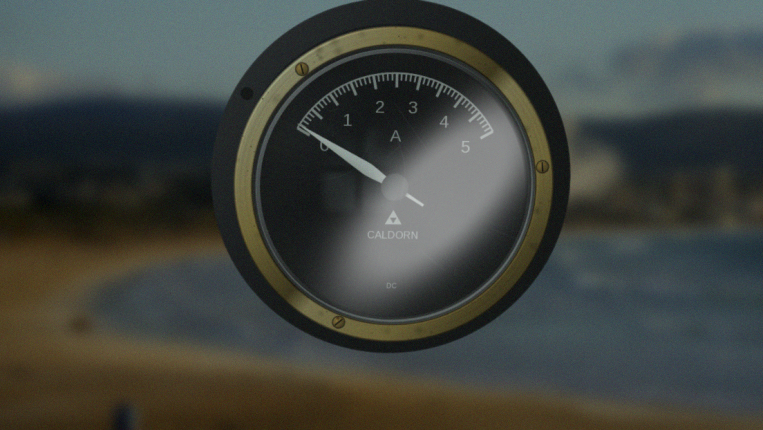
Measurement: 0.1 A
